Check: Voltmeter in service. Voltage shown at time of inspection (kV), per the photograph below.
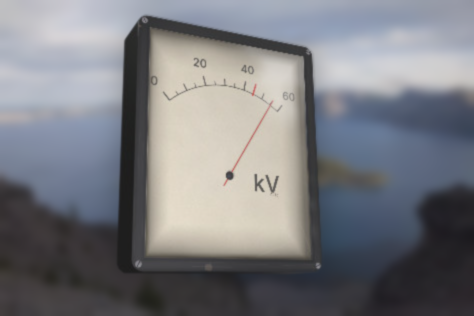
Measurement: 55 kV
